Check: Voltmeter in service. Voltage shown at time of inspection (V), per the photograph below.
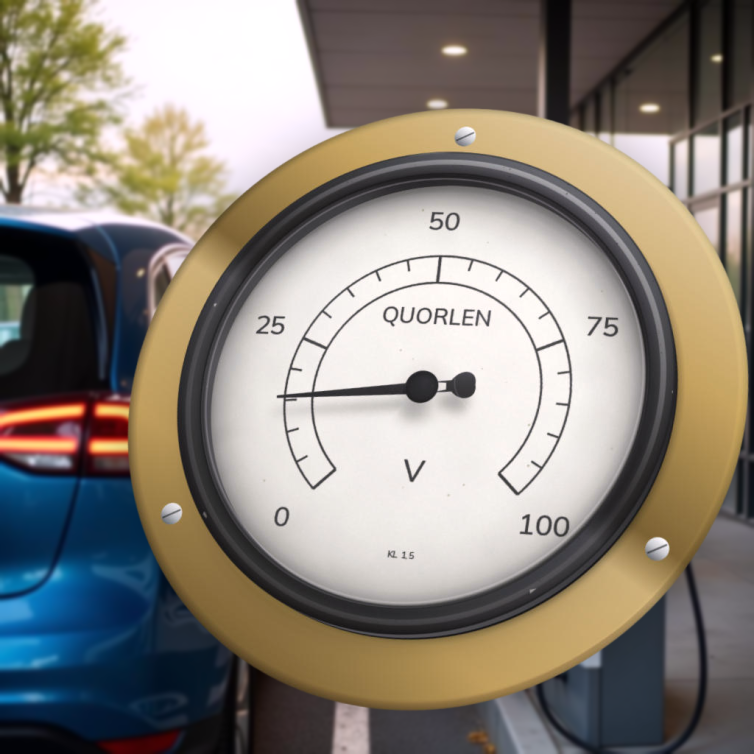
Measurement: 15 V
